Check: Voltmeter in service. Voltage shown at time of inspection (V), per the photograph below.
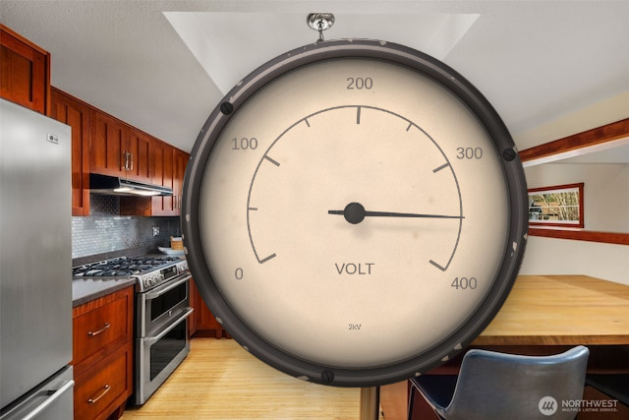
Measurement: 350 V
